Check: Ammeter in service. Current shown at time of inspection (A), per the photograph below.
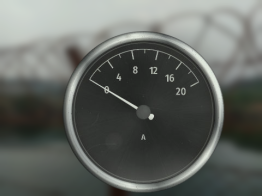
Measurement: 0 A
